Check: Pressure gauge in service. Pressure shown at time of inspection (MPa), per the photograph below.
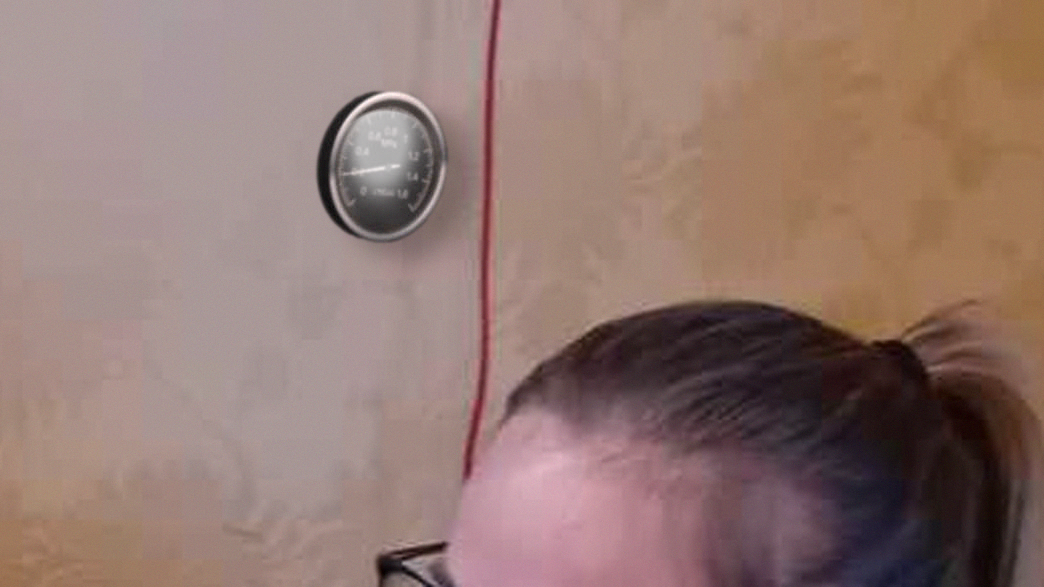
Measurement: 0.2 MPa
